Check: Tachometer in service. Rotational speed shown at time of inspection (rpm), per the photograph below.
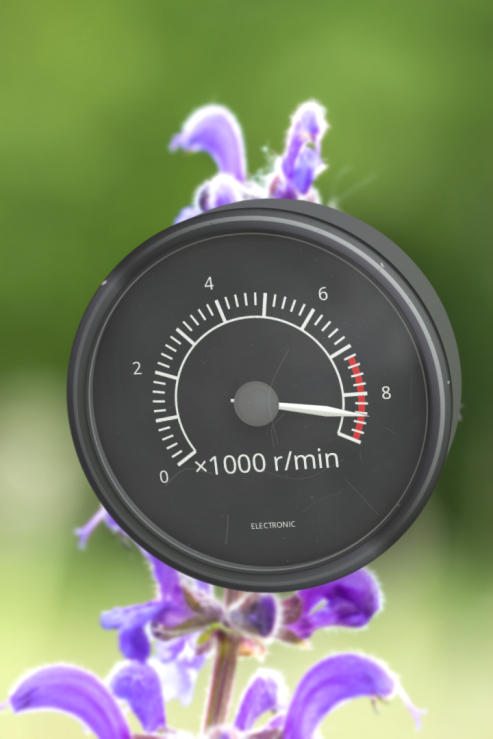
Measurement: 8400 rpm
